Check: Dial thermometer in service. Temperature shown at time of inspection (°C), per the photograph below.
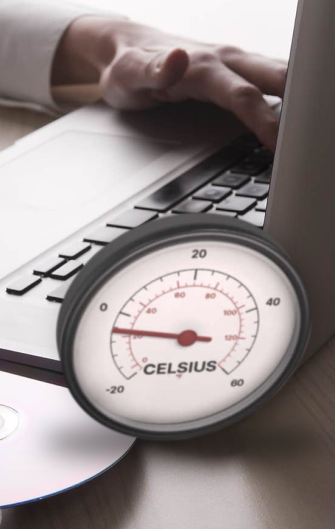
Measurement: -4 °C
